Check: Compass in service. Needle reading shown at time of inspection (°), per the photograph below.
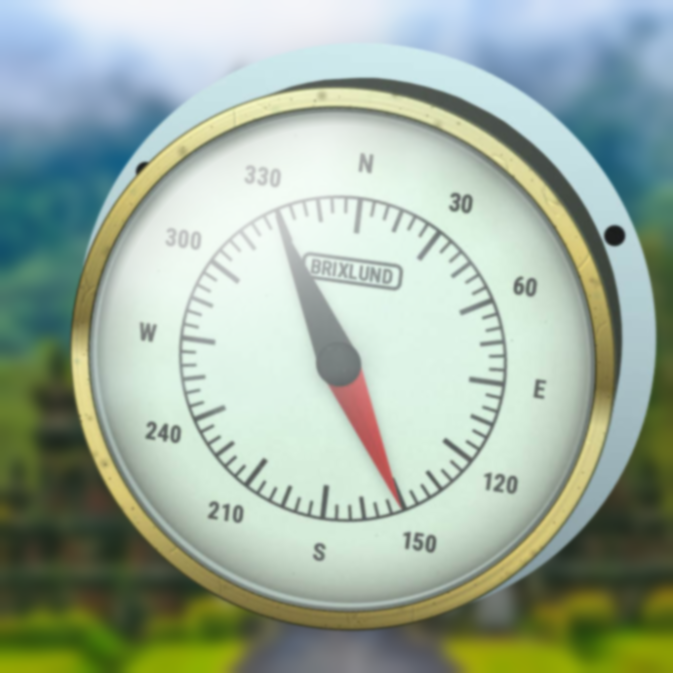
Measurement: 150 °
